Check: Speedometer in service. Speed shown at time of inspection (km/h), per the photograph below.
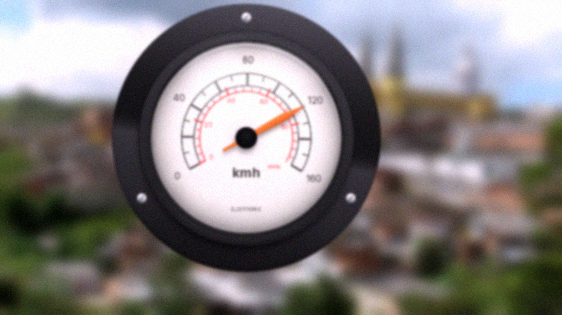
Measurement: 120 km/h
